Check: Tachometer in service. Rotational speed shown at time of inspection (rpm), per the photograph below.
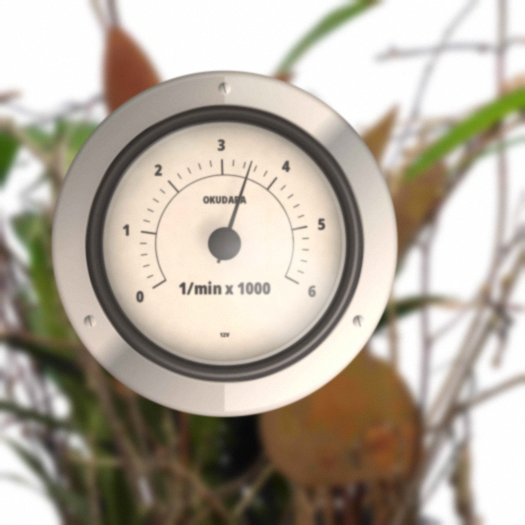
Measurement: 3500 rpm
